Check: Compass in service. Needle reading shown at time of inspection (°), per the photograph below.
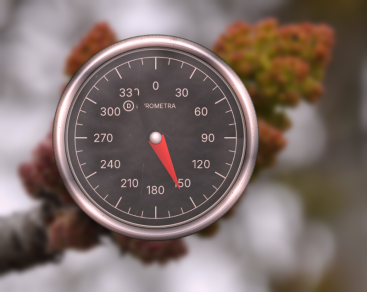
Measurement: 155 °
